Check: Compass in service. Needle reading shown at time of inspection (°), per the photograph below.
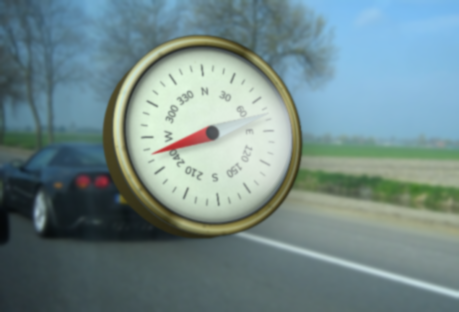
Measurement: 255 °
